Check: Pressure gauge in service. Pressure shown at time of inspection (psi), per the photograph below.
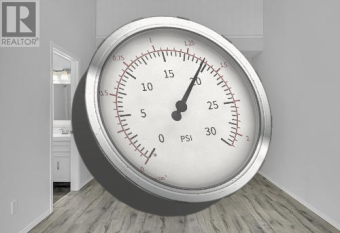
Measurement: 19.5 psi
